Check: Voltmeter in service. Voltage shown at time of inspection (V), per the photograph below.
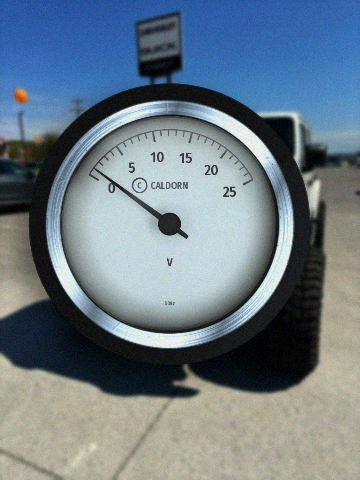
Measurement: 1 V
